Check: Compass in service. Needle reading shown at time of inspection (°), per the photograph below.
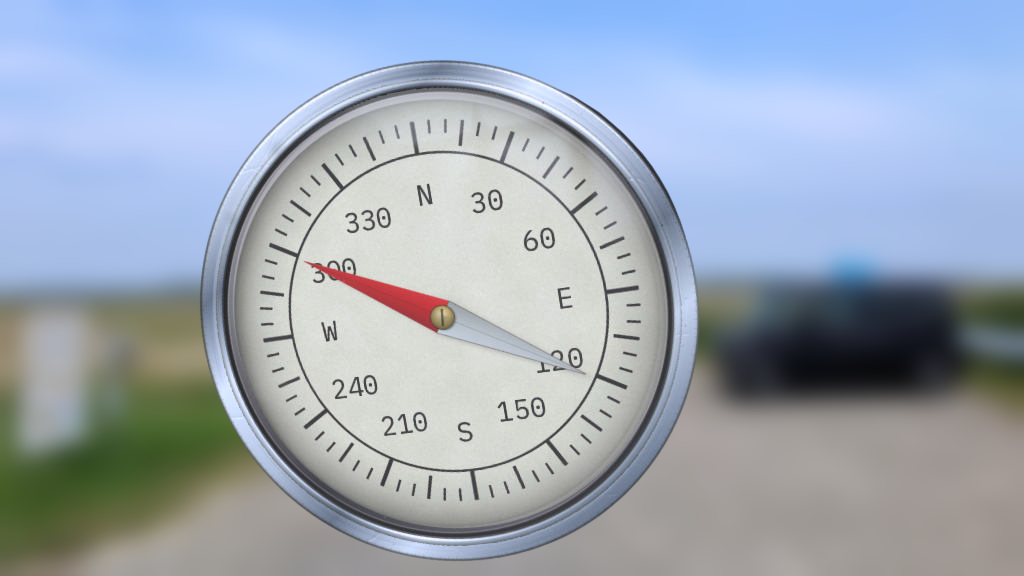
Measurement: 300 °
